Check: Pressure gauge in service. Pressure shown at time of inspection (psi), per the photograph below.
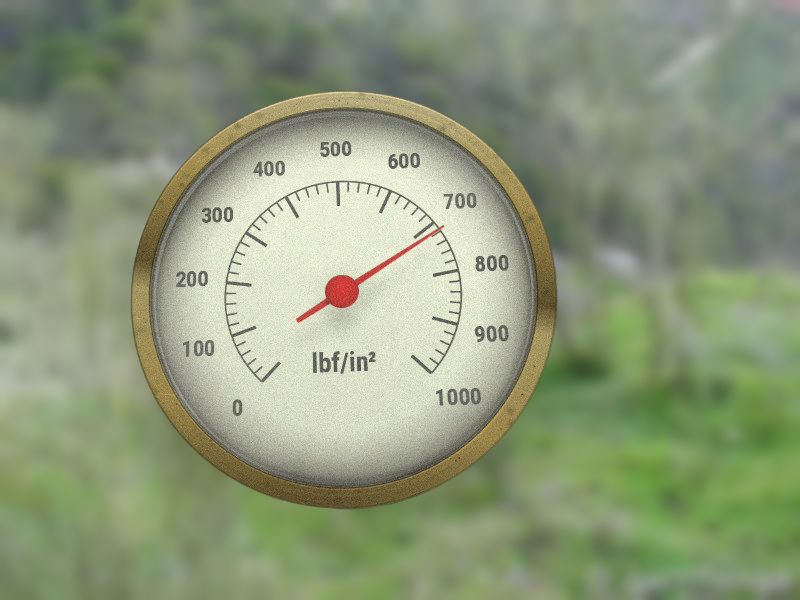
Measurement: 720 psi
